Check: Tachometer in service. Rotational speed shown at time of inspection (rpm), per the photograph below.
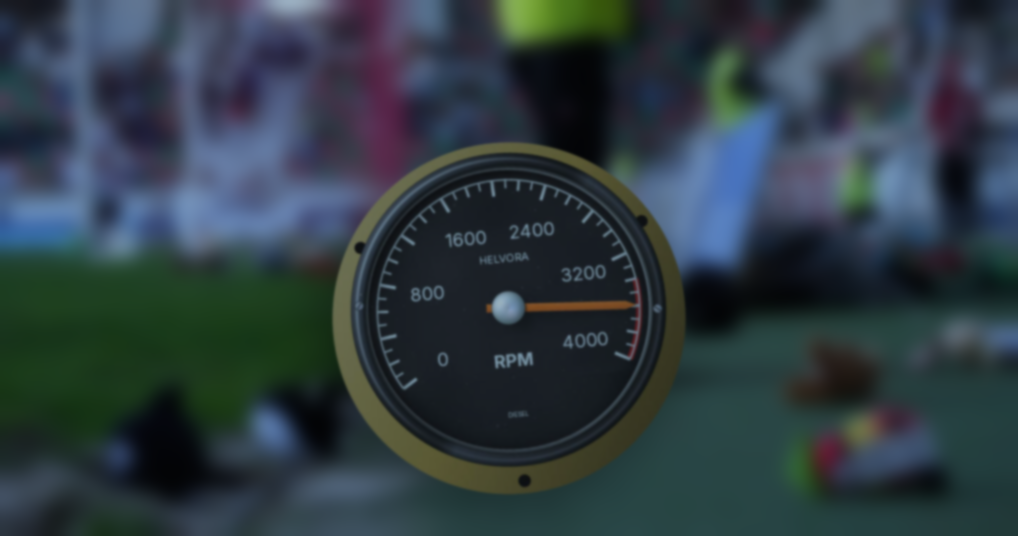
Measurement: 3600 rpm
